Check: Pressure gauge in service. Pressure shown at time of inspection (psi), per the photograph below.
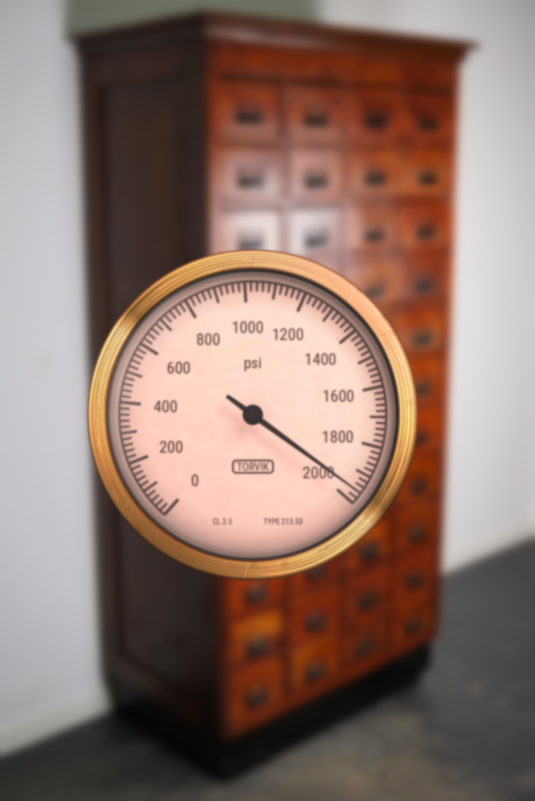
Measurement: 1960 psi
